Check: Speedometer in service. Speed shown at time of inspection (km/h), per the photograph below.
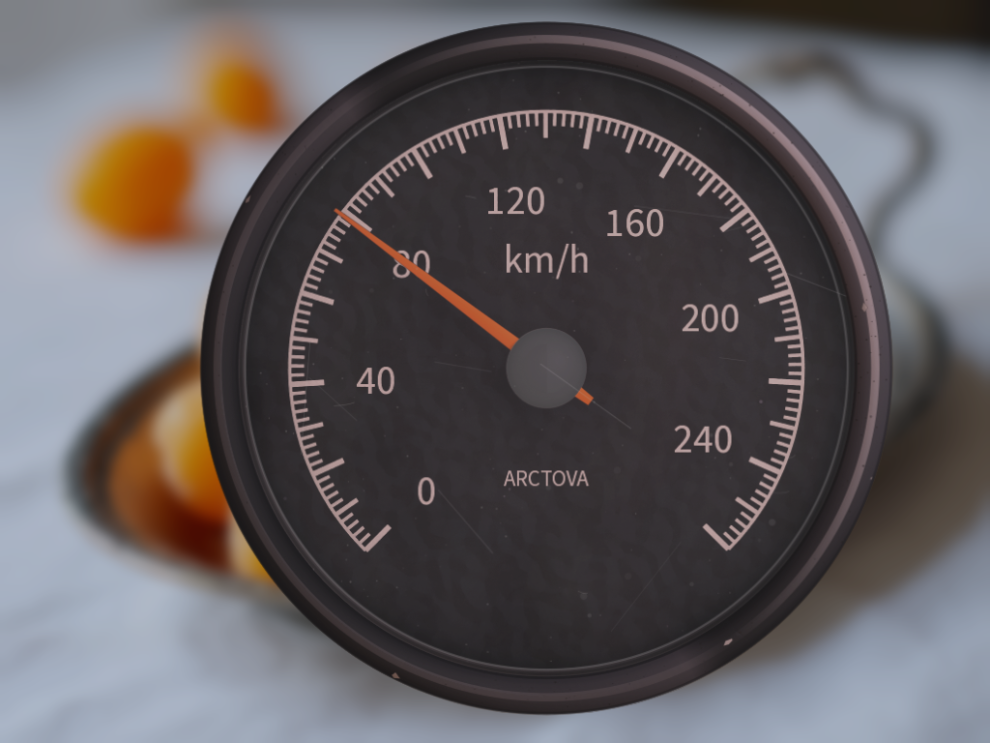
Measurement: 79 km/h
